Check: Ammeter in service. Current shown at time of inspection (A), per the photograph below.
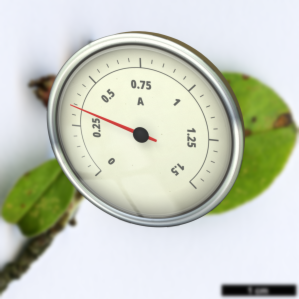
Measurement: 0.35 A
